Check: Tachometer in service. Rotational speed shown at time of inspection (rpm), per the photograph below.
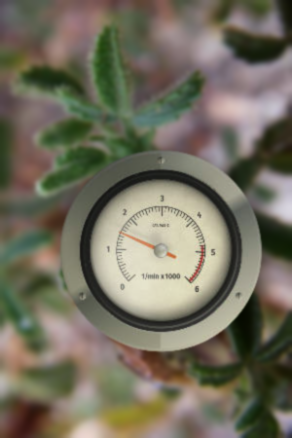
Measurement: 1500 rpm
